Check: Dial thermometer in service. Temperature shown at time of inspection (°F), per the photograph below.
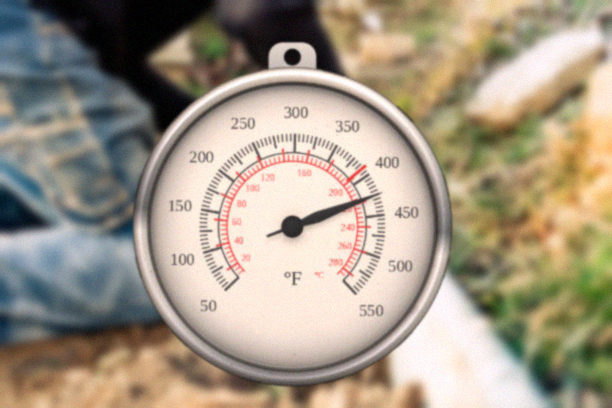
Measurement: 425 °F
